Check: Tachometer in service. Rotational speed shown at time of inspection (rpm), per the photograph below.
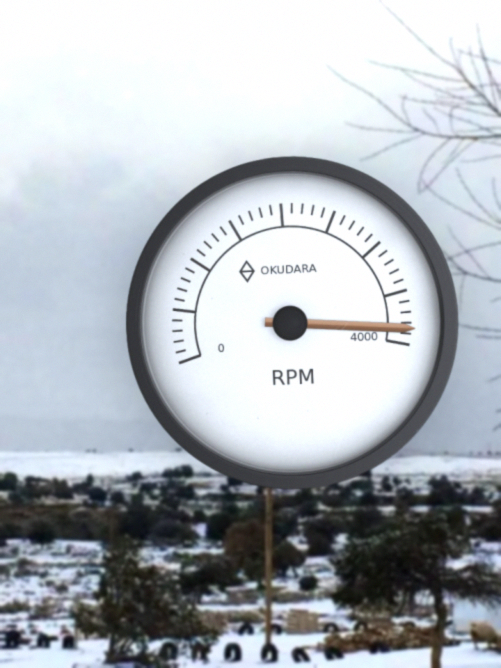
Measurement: 3850 rpm
